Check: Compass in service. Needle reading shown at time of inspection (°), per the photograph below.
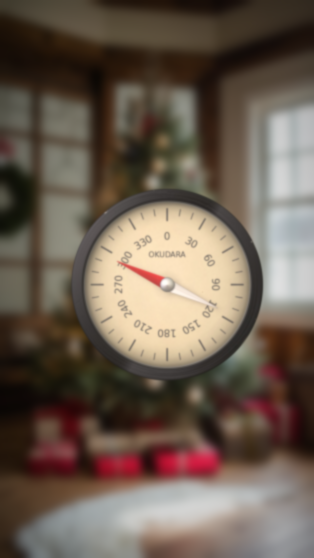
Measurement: 295 °
